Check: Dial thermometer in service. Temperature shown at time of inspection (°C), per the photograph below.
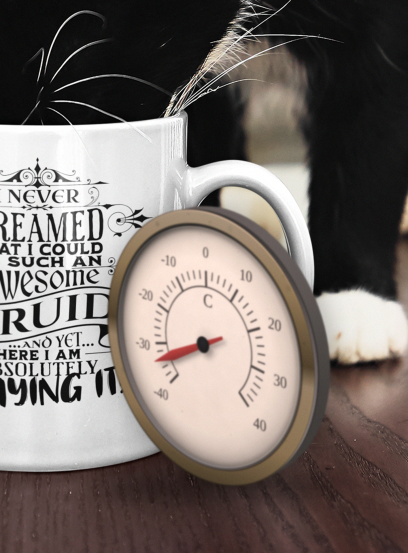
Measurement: -34 °C
